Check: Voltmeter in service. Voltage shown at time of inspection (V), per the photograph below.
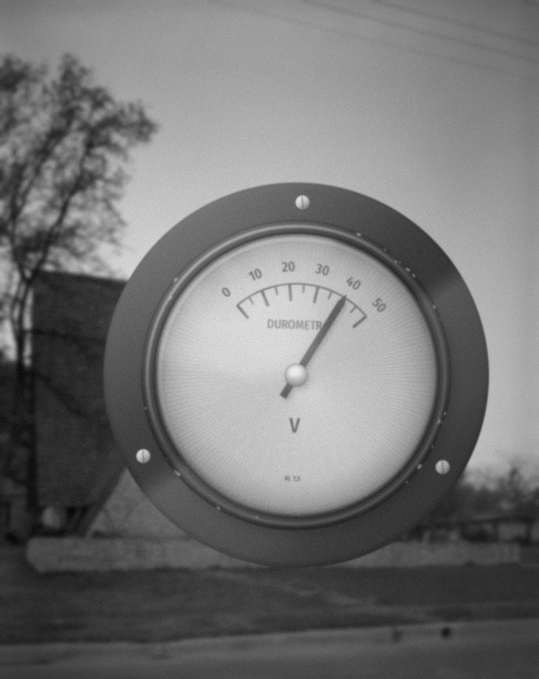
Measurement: 40 V
